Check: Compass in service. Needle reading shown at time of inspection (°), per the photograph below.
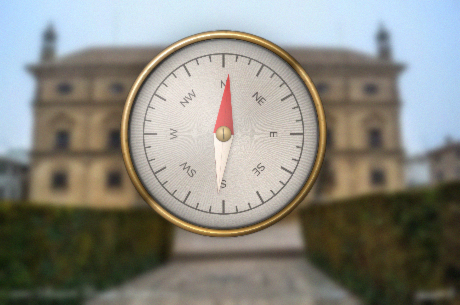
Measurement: 5 °
